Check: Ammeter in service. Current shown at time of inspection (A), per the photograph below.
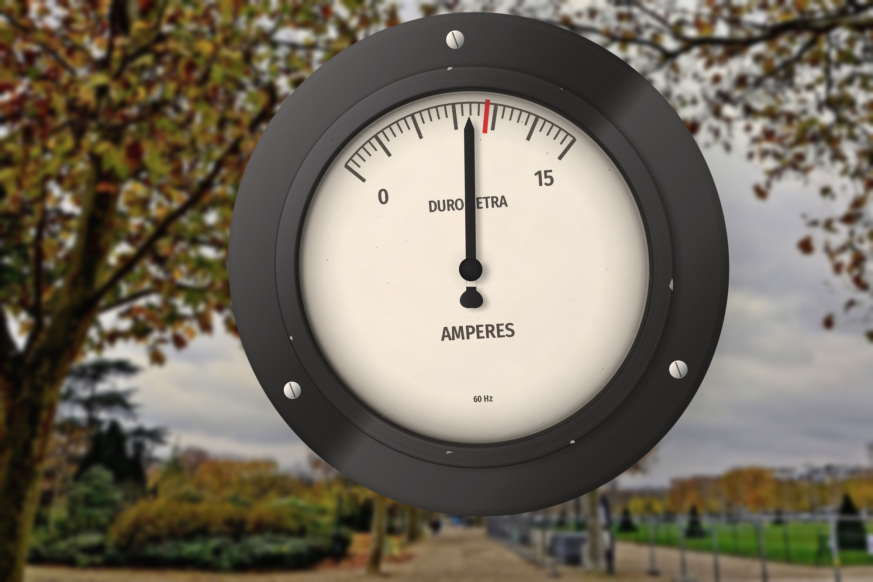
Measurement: 8.5 A
